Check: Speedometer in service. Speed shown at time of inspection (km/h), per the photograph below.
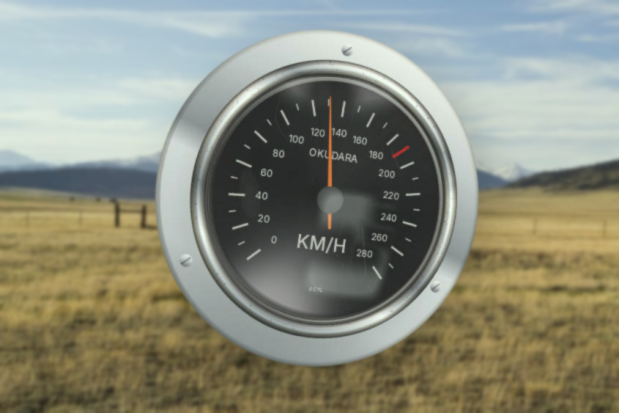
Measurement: 130 km/h
